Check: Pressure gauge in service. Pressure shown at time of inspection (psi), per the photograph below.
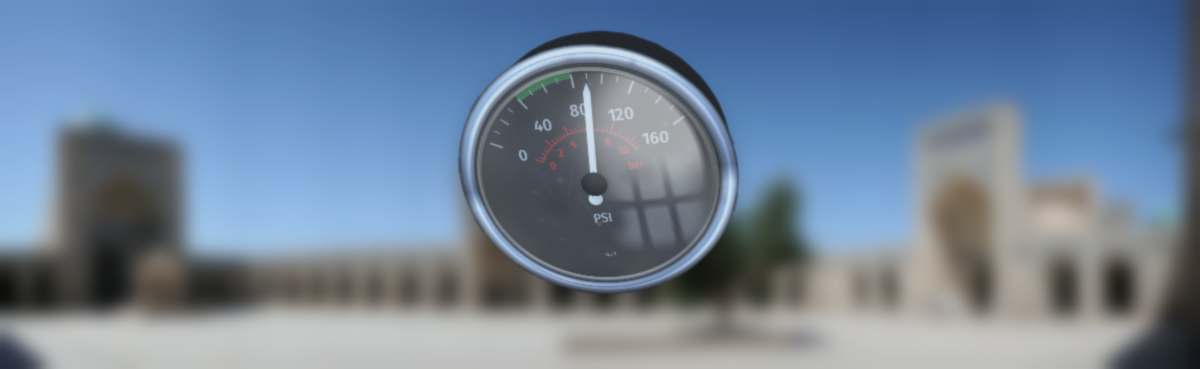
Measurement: 90 psi
